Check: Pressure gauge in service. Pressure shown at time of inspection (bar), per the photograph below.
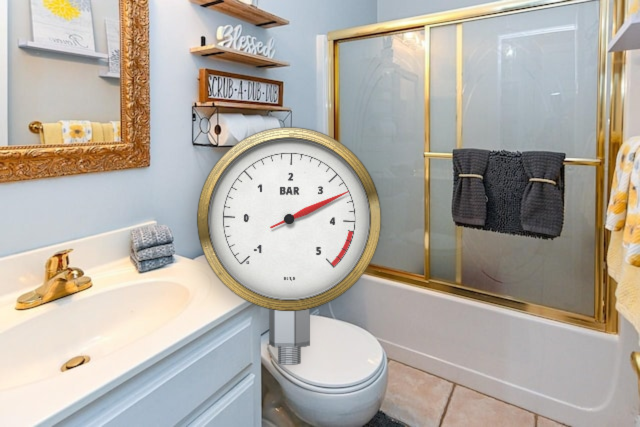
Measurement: 3.4 bar
